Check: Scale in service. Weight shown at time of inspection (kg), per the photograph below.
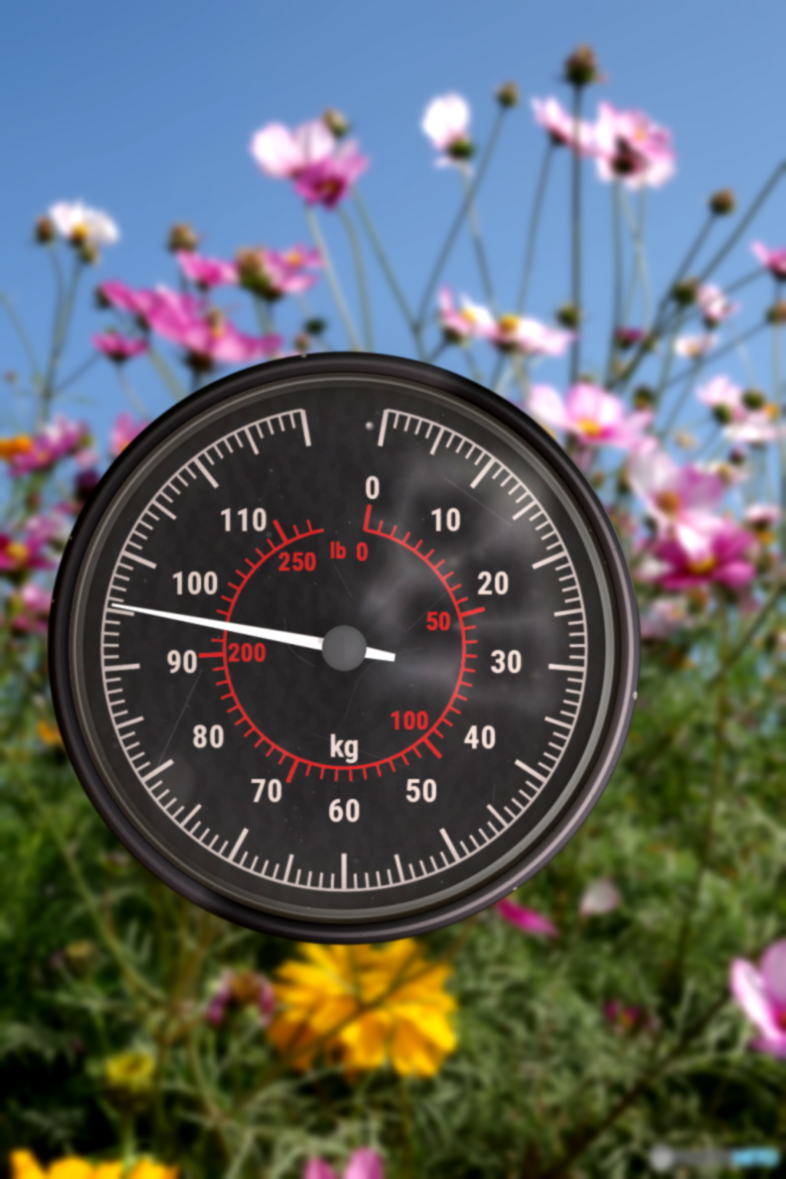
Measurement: 95.5 kg
